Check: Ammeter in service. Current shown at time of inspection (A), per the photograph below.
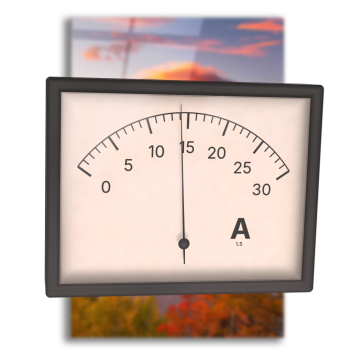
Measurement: 14 A
